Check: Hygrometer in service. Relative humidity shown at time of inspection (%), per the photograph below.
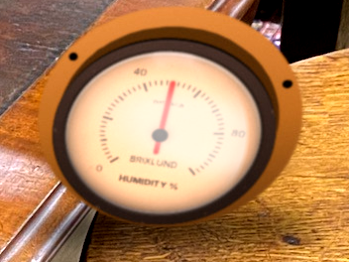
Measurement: 50 %
